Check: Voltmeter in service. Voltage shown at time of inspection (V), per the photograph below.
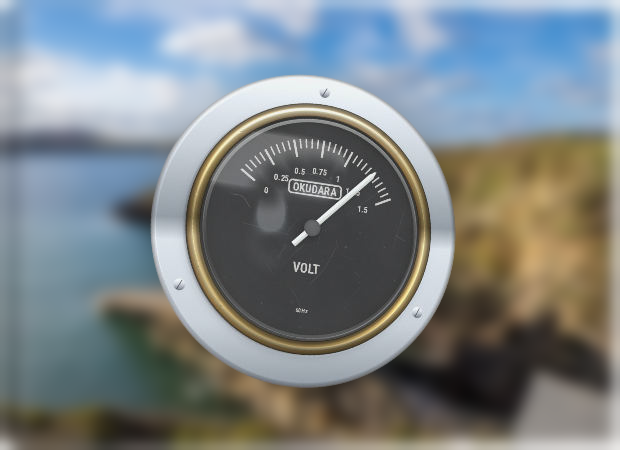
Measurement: 1.25 V
